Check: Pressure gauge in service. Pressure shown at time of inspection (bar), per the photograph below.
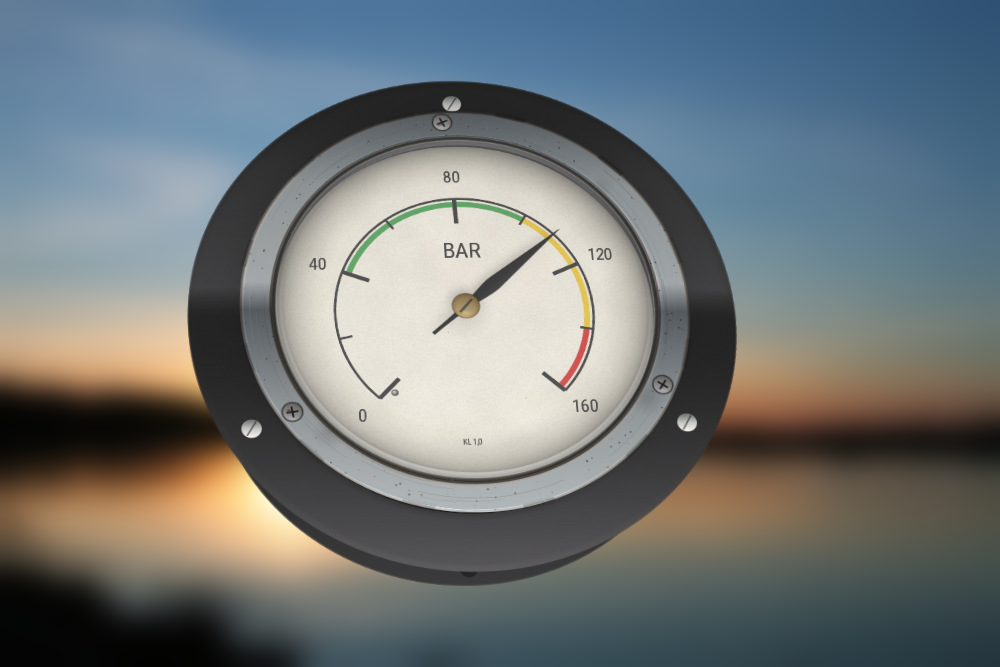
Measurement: 110 bar
